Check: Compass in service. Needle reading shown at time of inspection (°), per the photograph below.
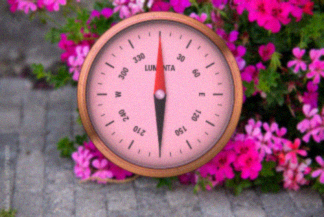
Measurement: 0 °
